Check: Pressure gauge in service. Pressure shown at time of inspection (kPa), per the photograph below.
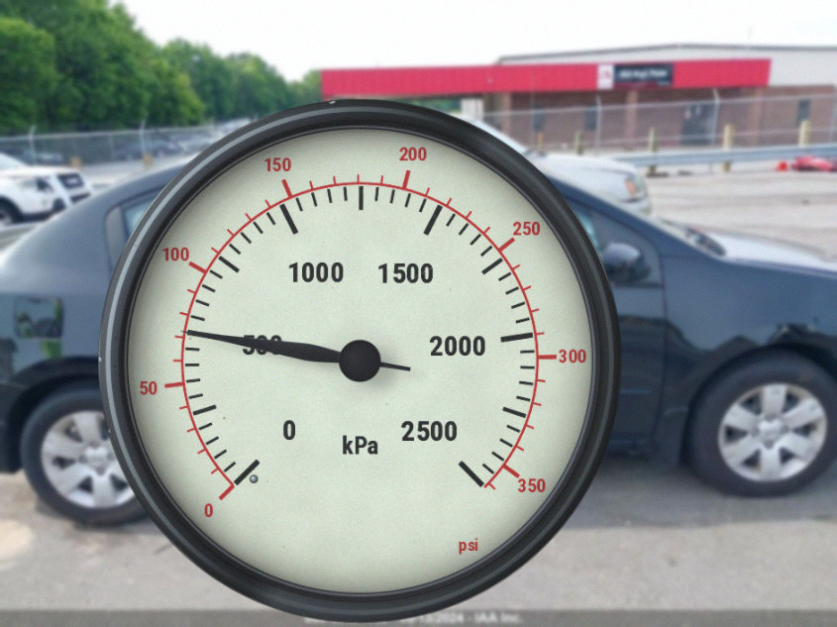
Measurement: 500 kPa
